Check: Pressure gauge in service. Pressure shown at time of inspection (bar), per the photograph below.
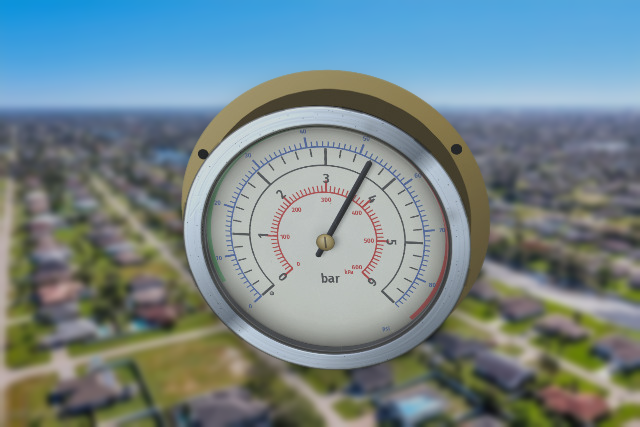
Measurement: 3.6 bar
